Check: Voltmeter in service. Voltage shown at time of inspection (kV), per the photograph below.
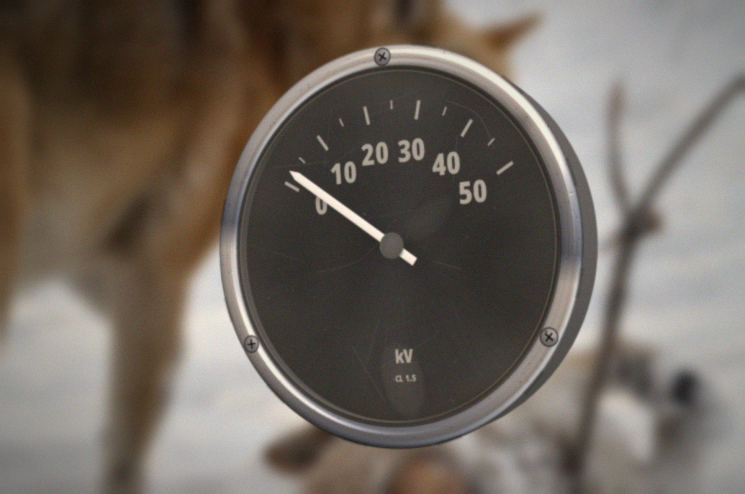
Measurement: 2.5 kV
